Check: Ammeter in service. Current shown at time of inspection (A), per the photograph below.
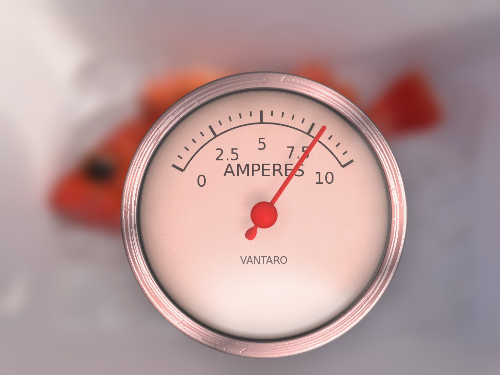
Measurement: 8 A
